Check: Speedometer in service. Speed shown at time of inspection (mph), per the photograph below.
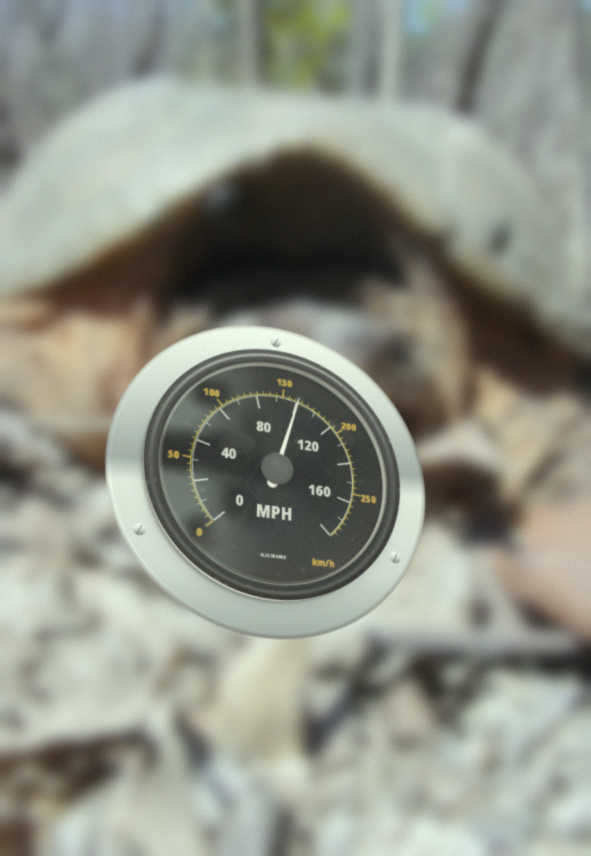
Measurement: 100 mph
